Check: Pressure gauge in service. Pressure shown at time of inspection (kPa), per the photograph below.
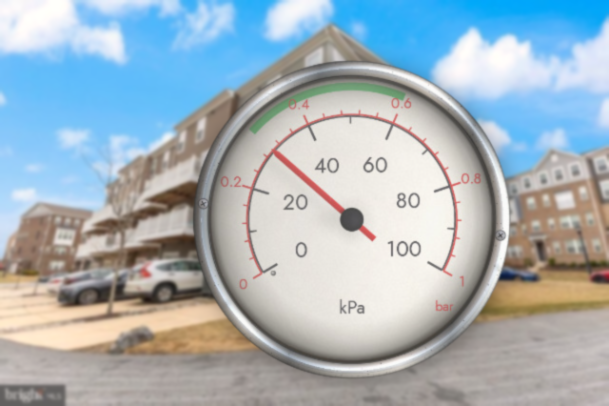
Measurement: 30 kPa
